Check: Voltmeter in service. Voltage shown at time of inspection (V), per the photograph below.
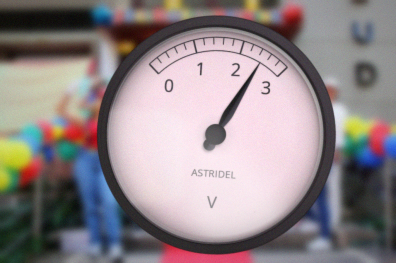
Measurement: 2.5 V
